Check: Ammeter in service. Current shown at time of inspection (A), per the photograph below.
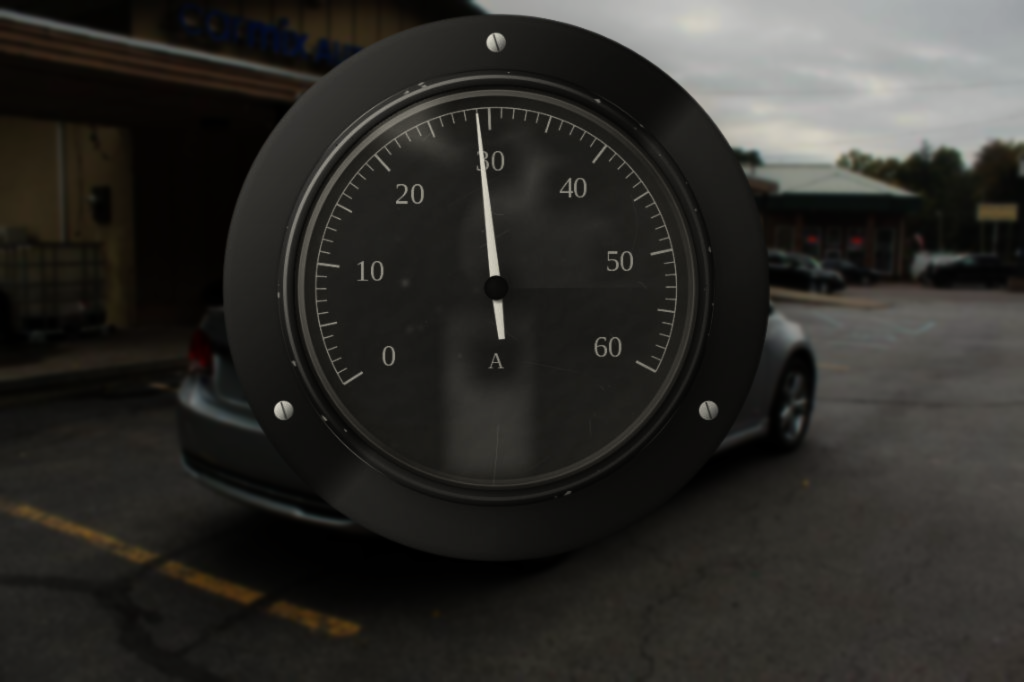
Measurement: 29 A
